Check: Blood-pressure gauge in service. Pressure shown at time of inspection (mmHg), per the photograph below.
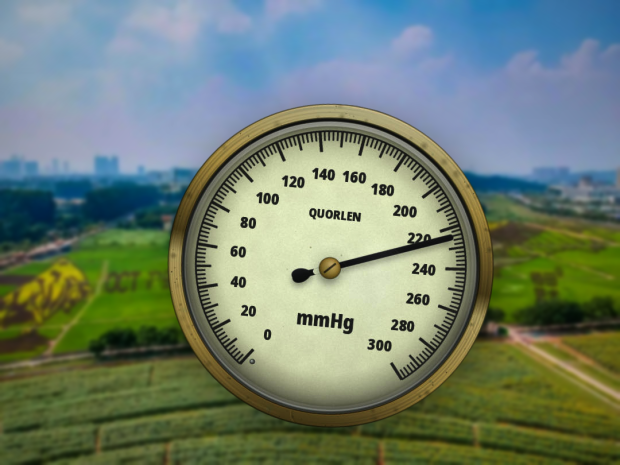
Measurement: 224 mmHg
